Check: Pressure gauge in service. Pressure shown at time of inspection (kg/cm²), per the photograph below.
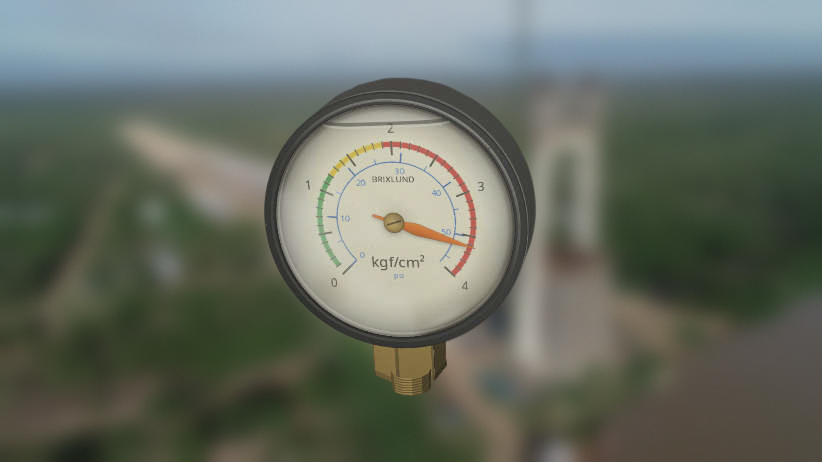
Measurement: 3.6 kg/cm²
